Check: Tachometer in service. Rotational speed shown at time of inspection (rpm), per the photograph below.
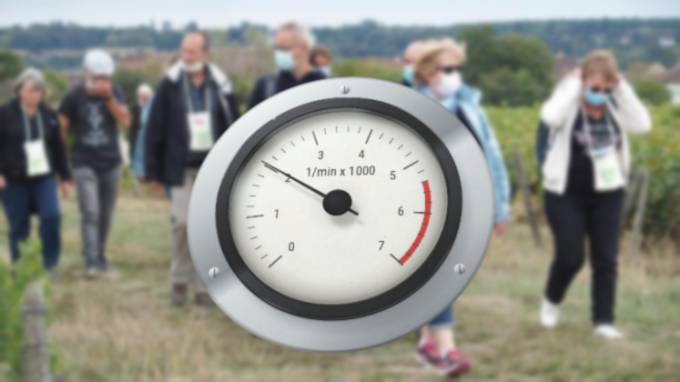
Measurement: 2000 rpm
